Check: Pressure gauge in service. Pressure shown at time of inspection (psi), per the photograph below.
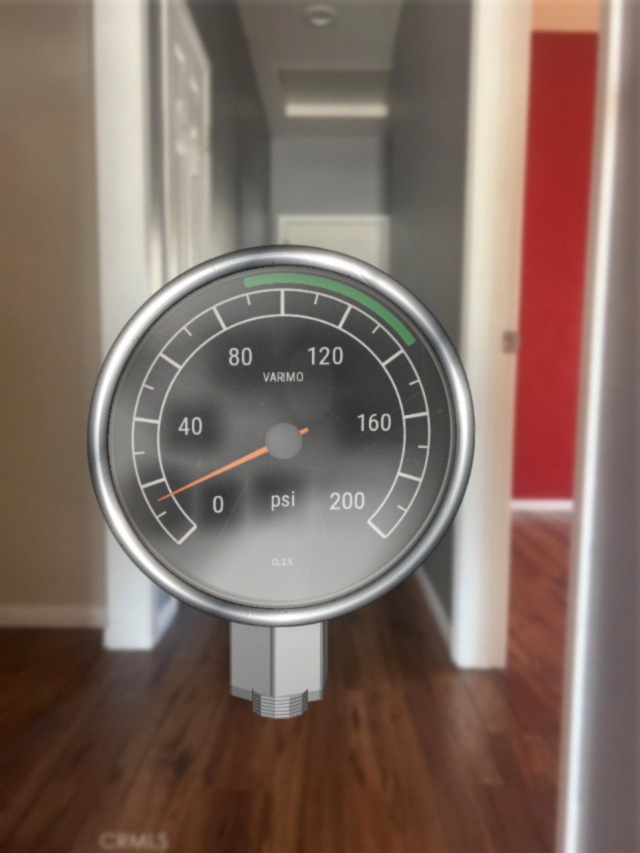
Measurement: 15 psi
